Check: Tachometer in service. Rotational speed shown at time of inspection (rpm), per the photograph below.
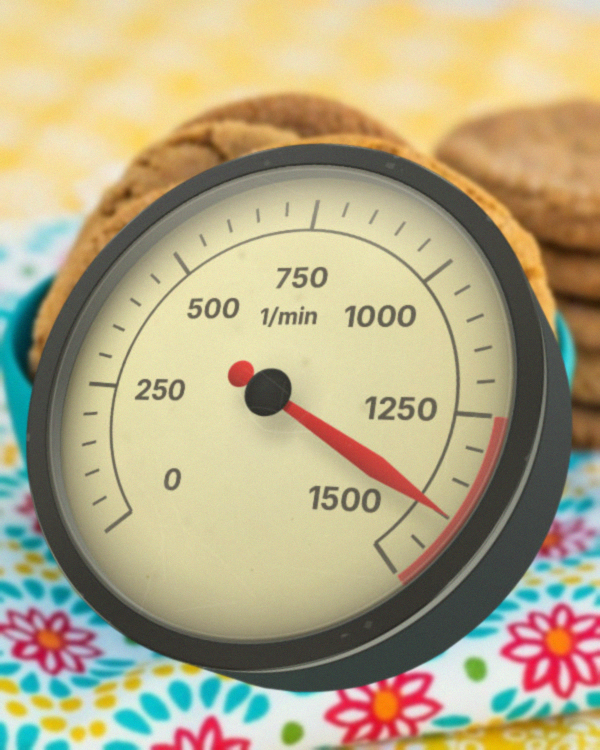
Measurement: 1400 rpm
